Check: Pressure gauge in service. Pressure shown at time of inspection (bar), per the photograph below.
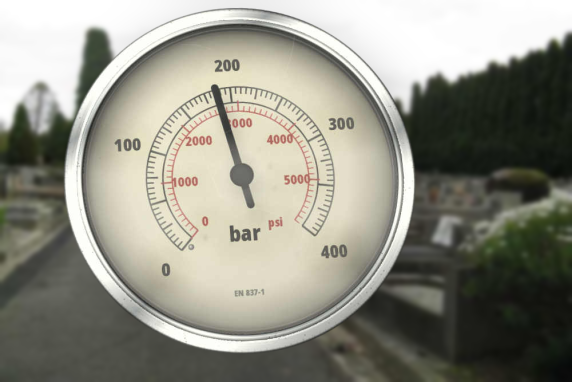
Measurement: 185 bar
